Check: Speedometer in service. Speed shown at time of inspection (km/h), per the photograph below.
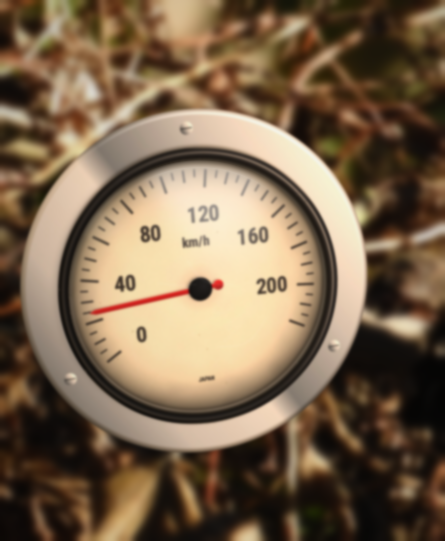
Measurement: 25 km/h
